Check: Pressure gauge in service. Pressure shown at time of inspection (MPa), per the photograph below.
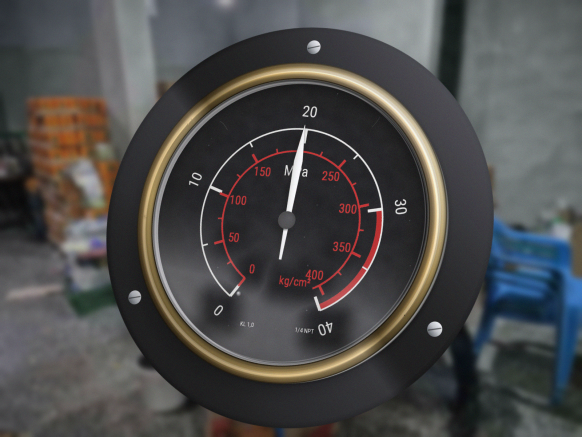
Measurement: 20 MPa
